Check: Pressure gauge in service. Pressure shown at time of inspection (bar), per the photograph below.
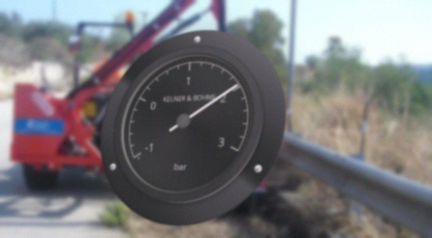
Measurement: 2 bar
